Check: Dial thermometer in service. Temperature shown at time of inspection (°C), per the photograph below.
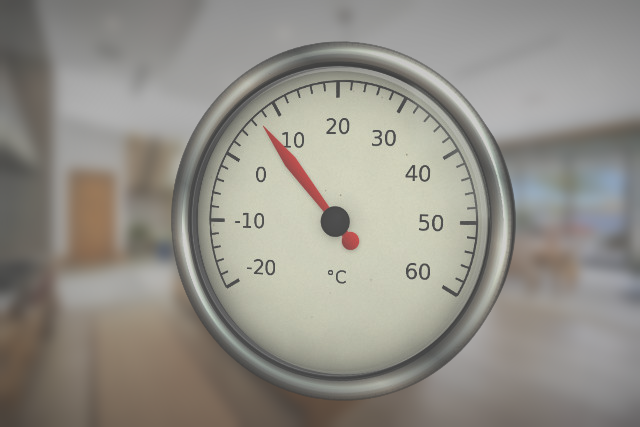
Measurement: 7 °C
